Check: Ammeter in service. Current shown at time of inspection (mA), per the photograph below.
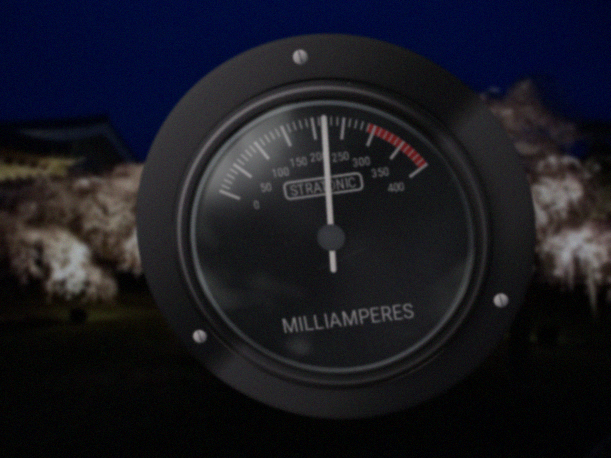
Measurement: 220 mA
